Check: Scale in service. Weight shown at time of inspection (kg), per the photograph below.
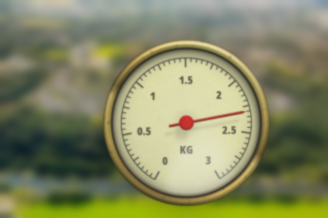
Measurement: 2.3 kg
